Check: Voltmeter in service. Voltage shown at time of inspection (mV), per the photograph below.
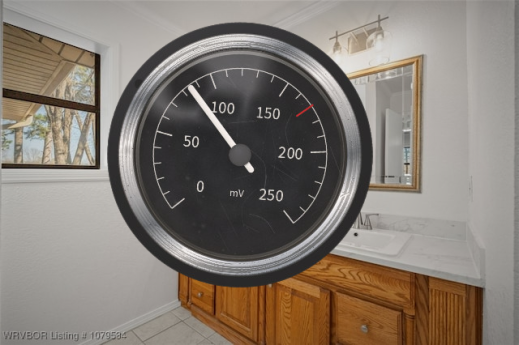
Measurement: 85 mV
